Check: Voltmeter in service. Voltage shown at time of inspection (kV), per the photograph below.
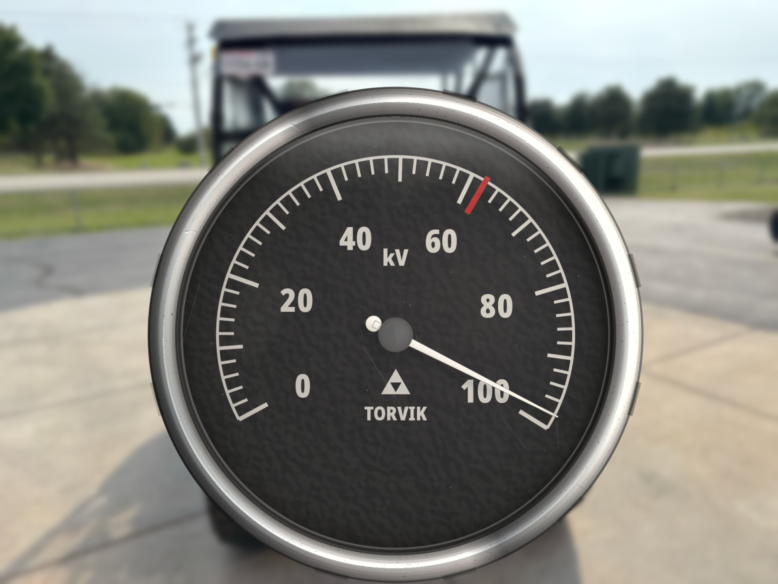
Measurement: 98 kV
